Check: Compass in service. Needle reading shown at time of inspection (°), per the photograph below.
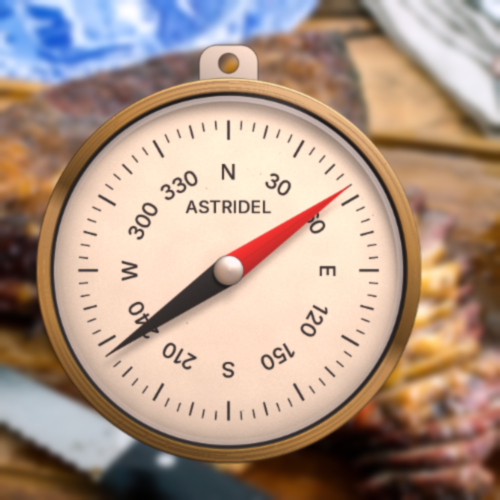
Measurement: 55 °
